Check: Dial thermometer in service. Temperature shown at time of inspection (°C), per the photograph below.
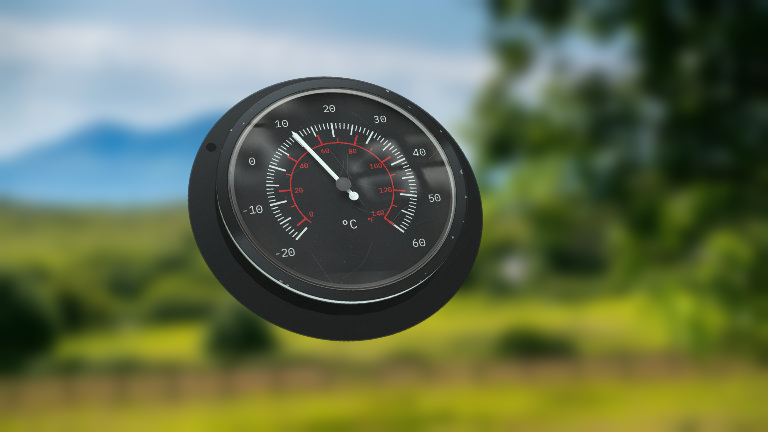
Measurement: 10 °C
